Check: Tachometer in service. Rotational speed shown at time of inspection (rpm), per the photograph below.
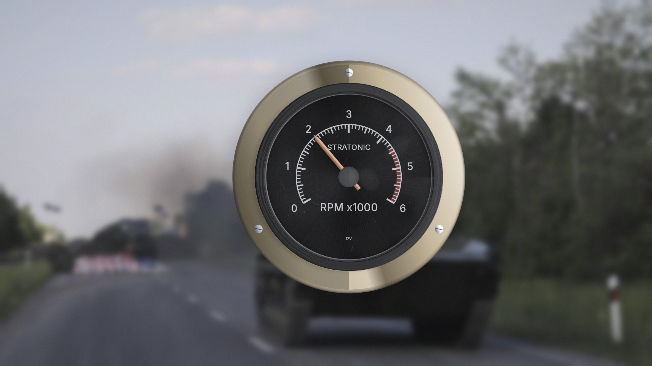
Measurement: 2000 rpm
